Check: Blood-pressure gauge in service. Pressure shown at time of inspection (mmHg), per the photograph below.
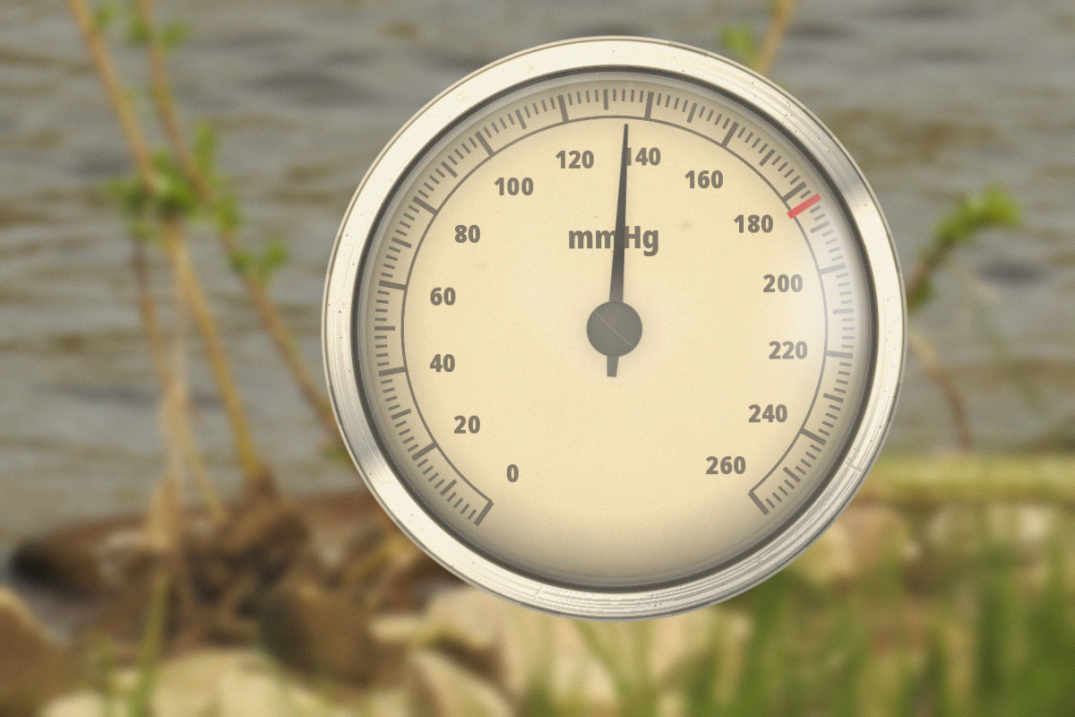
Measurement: 135 mmHg
